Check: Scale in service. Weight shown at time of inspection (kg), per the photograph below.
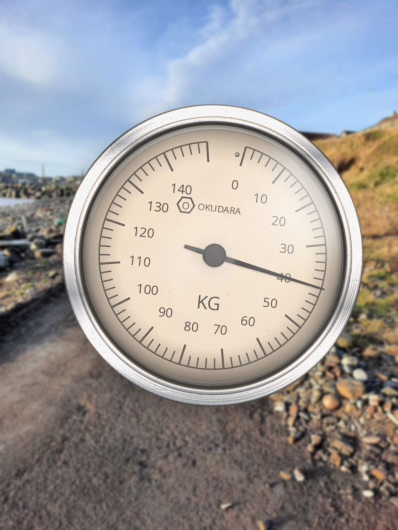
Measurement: 40 kg
